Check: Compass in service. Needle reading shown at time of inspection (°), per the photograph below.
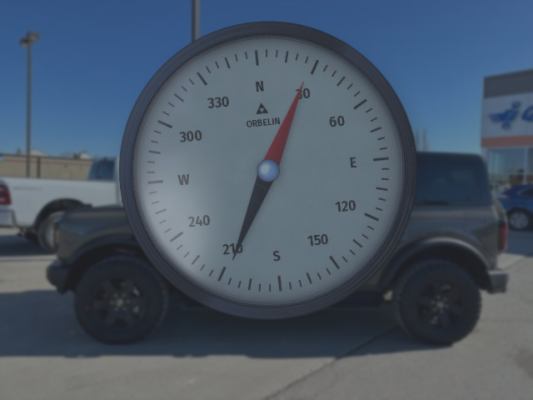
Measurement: 27.5 °
